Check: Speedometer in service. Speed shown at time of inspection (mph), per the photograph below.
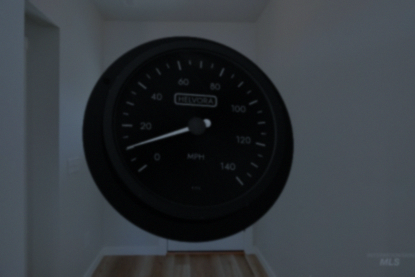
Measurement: 10 mph
